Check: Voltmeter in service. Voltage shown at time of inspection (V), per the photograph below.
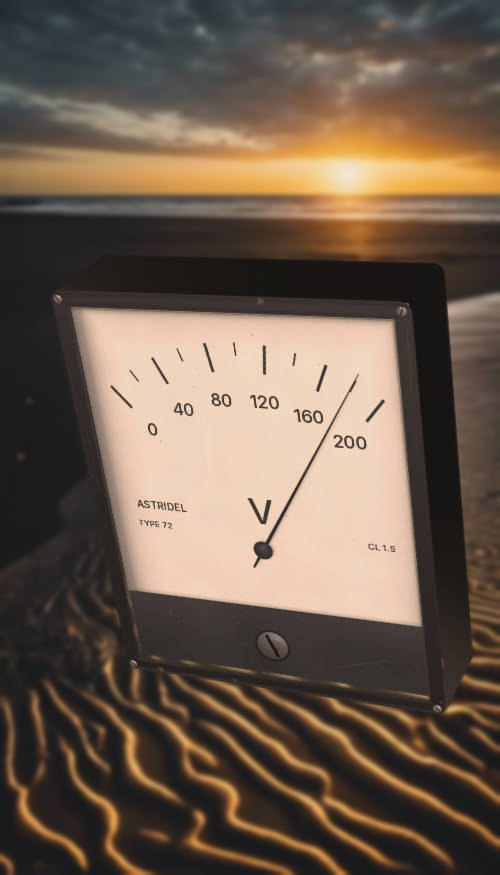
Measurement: 180 V
